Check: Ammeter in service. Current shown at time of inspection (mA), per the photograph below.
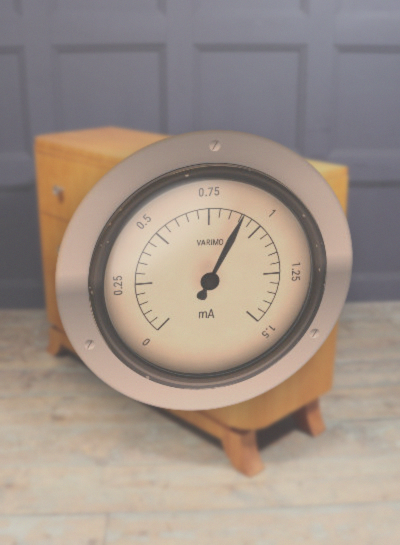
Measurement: 0.9 mA
